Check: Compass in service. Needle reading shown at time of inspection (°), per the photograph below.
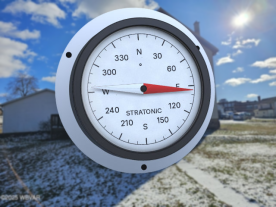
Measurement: 95 °
